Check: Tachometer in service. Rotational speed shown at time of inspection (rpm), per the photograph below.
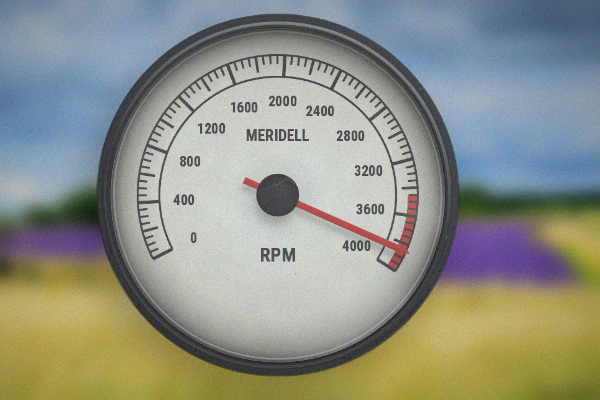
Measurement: 3850 rpm
